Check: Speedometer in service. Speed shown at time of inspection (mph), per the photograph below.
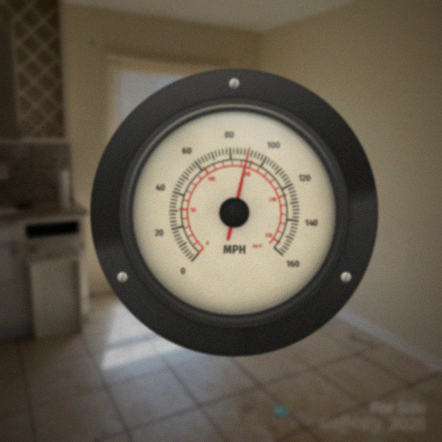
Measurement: 90 mph
